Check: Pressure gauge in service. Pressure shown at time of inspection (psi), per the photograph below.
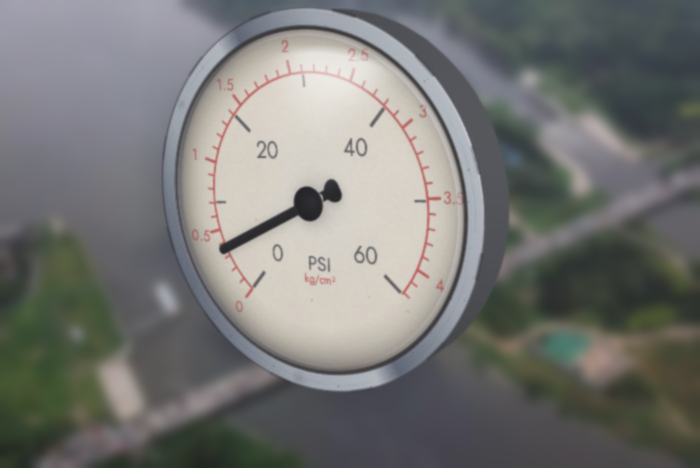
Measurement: 5 psi
